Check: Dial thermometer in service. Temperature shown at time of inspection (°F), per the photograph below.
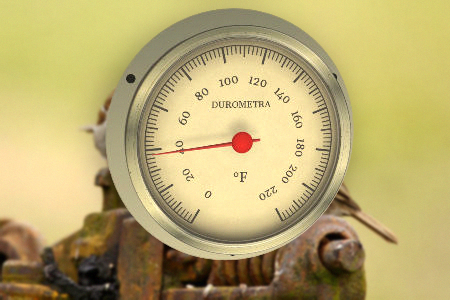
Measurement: 38 °F
